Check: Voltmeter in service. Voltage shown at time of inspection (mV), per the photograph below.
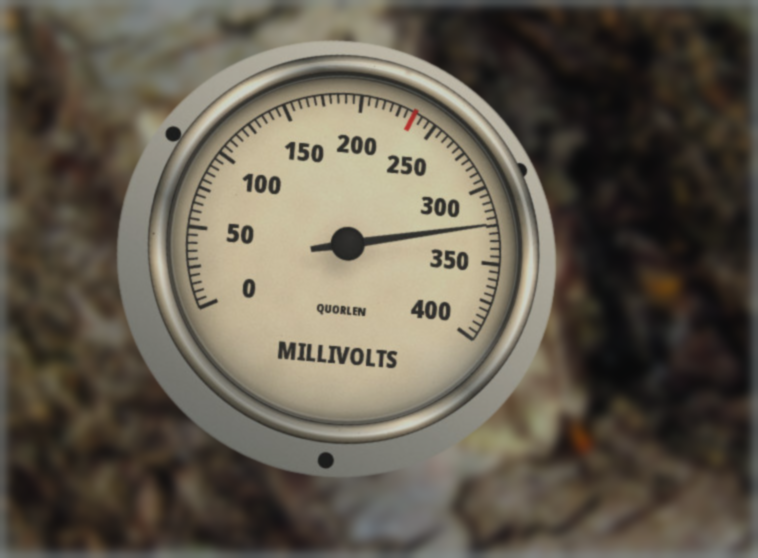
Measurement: 325 mV
